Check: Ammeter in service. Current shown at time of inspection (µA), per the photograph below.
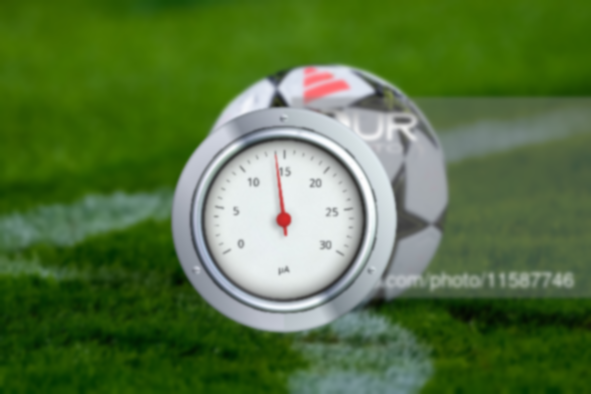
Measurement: 14 µA
